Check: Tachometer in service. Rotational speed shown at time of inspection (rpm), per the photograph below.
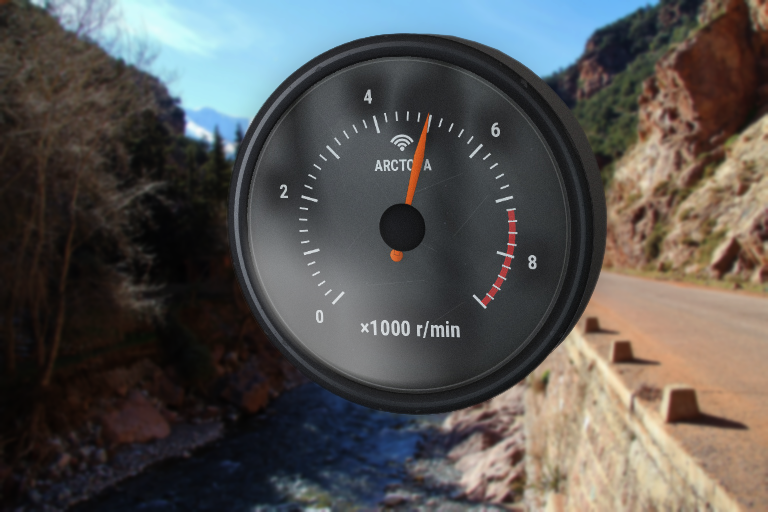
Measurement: 5000 rpm
